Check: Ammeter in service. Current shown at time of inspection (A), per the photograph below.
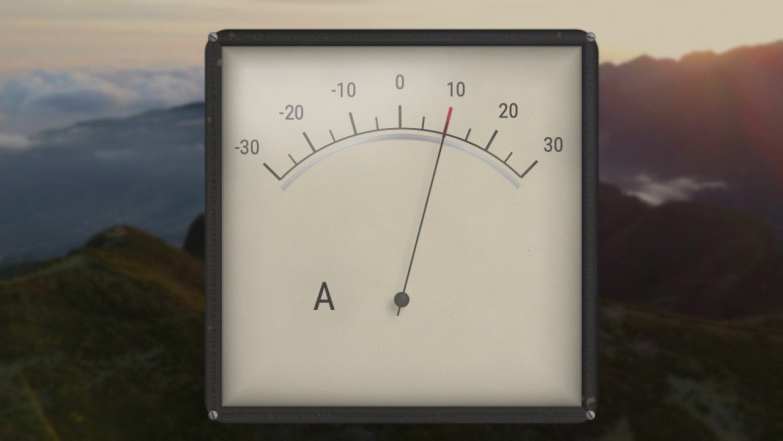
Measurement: 10 A
